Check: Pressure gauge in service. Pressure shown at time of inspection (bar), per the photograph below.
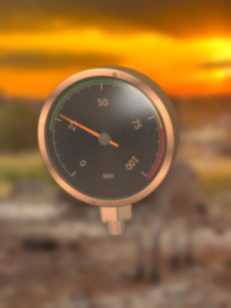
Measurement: 27.5 bar
